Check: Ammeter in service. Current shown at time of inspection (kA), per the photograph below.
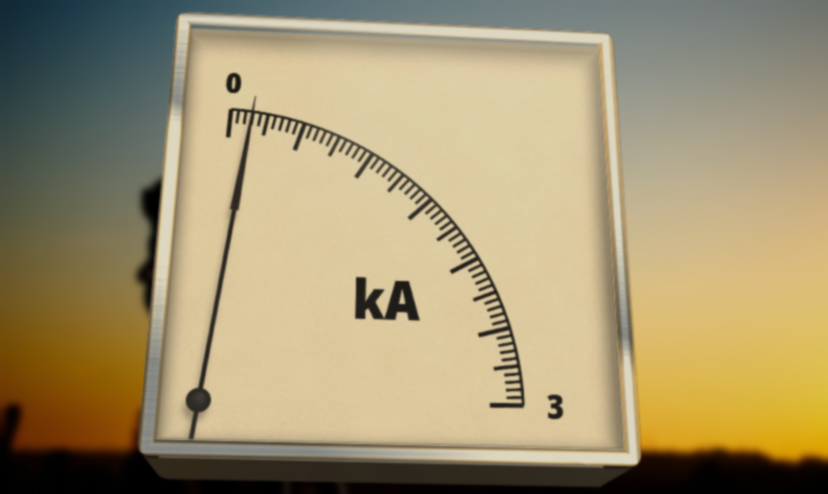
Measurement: 0.15 kA
